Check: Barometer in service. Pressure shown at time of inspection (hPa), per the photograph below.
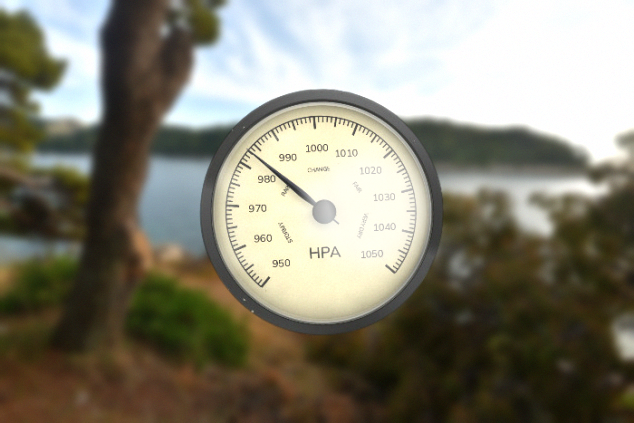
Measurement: 983 hPa
